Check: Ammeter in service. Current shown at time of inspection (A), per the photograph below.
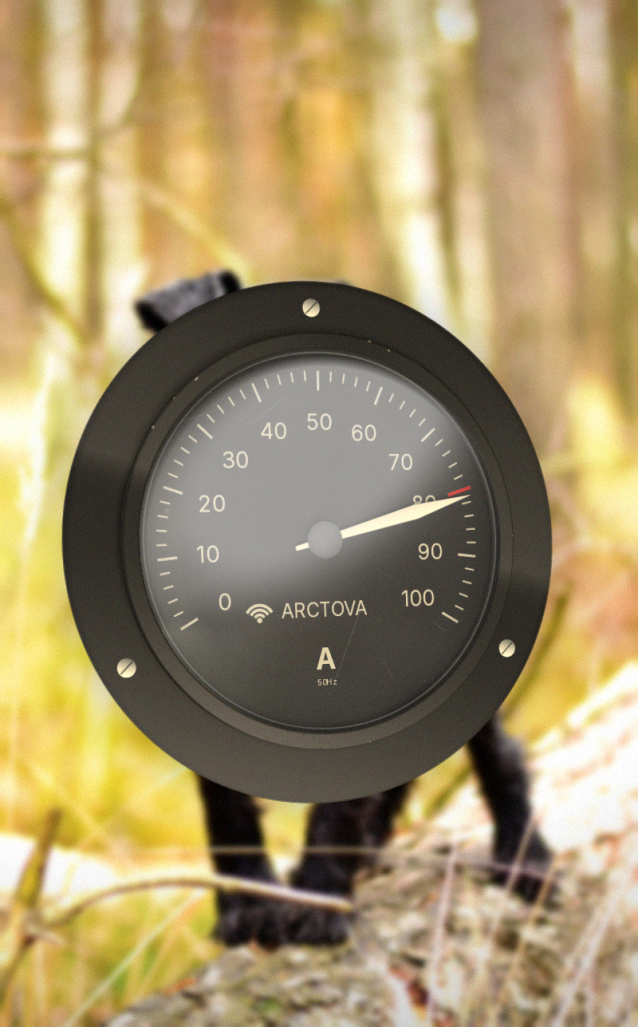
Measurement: 81 A
